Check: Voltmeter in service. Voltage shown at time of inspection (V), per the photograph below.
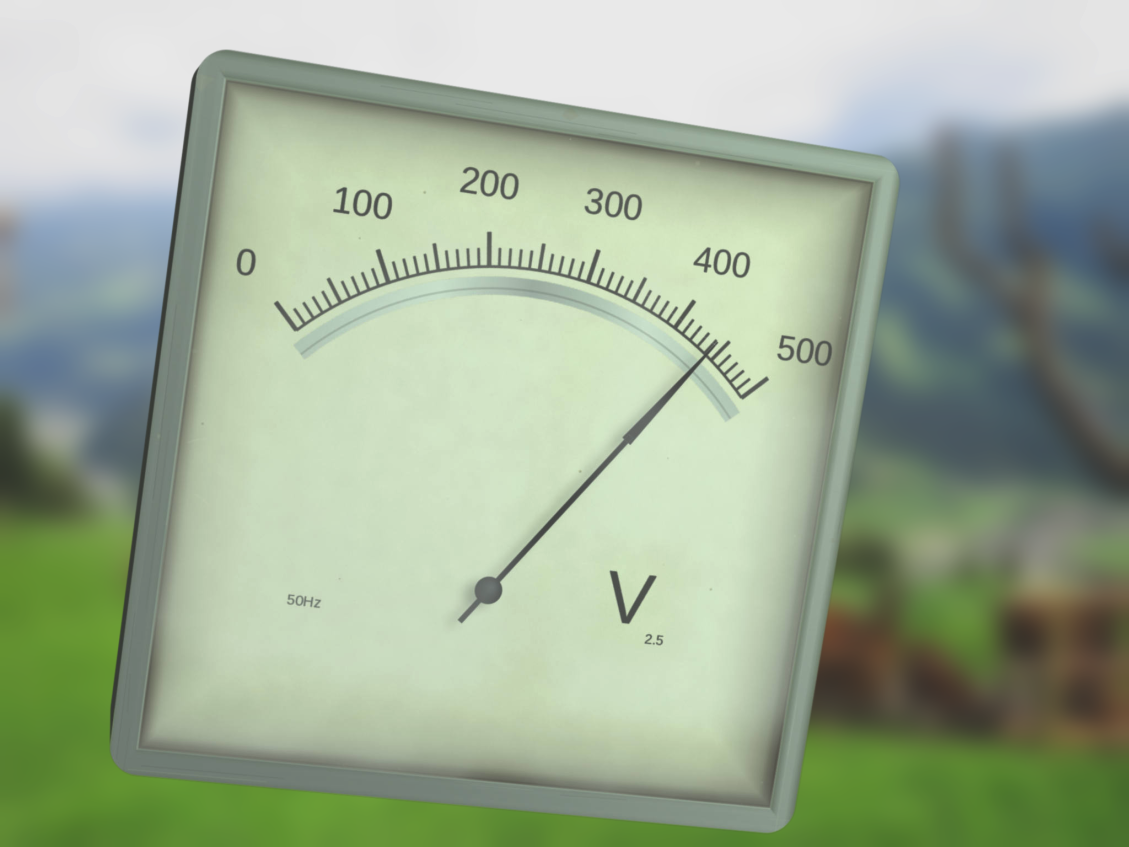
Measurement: 440 V
